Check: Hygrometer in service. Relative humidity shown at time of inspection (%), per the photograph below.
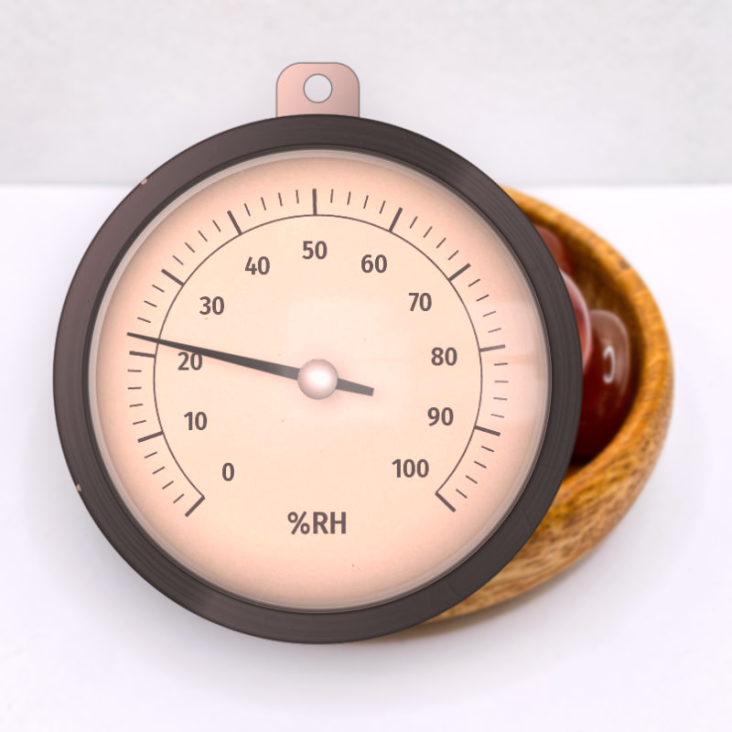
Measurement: 22 %
